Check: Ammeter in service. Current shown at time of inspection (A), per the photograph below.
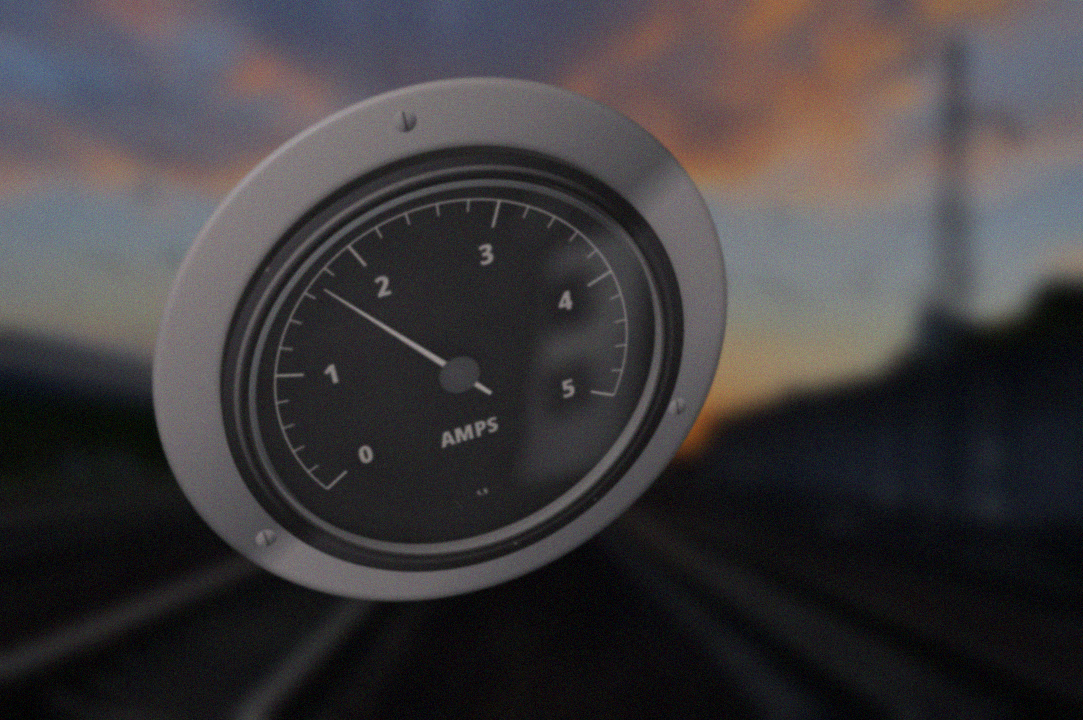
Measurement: 1.7 A
